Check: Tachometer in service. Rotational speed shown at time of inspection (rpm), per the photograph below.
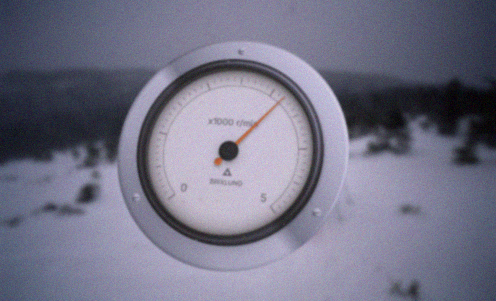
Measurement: 3200 rpm
